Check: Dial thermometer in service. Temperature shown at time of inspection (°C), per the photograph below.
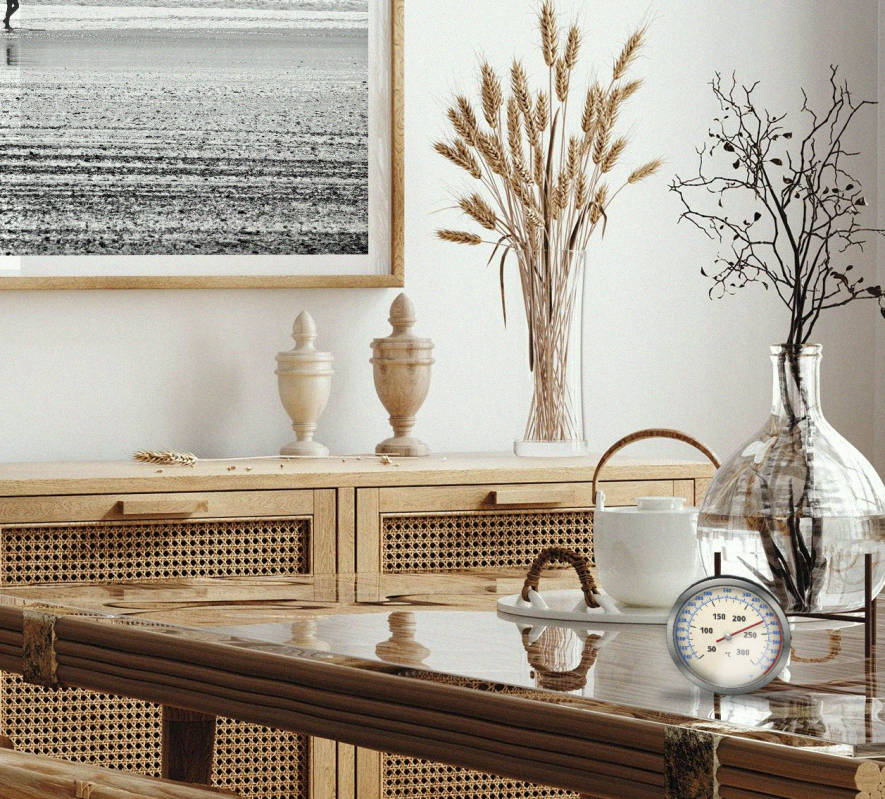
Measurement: 230 °C
